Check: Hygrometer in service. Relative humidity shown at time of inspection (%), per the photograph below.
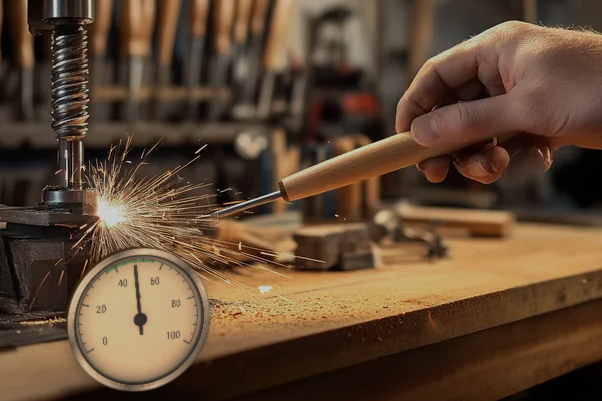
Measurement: 48 %
